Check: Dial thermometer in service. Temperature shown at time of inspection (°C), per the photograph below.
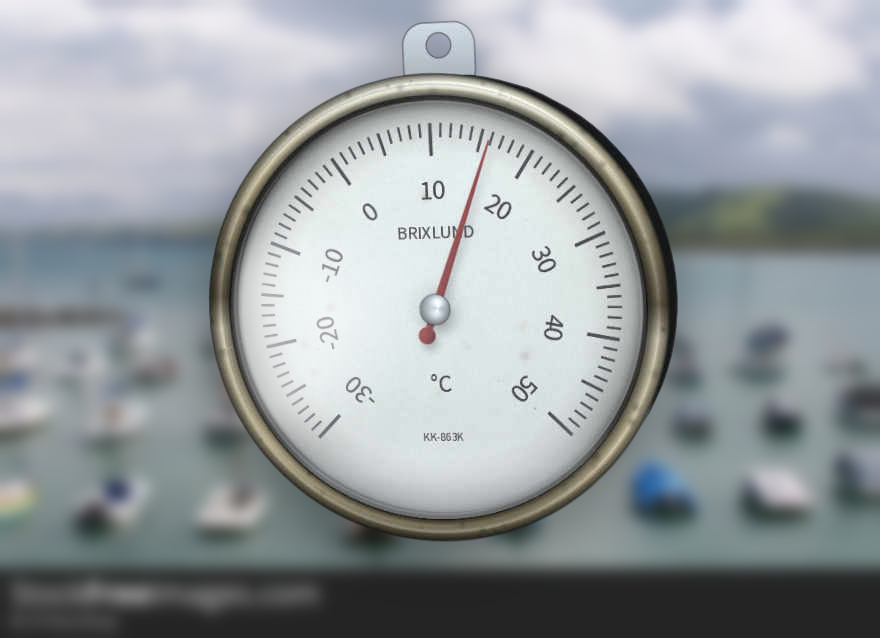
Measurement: 16 °C
